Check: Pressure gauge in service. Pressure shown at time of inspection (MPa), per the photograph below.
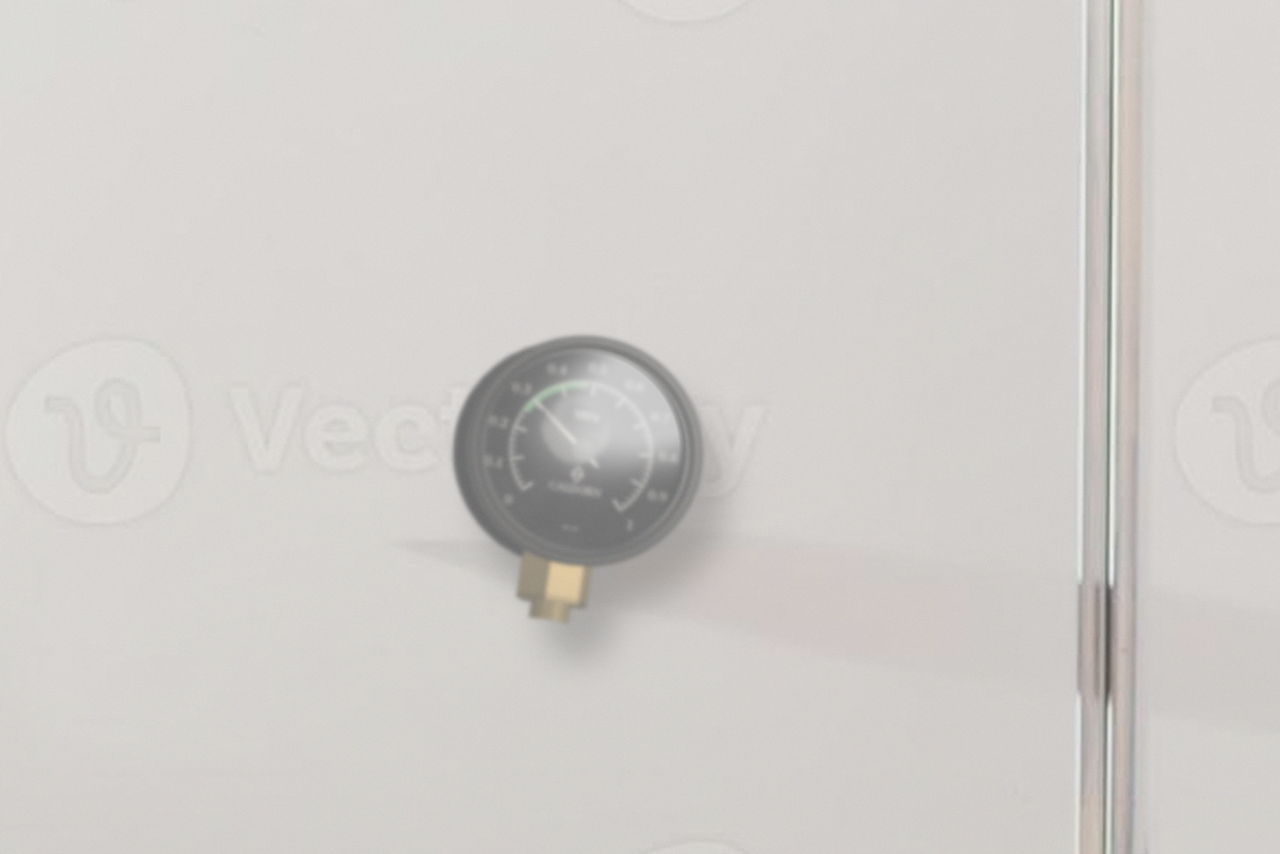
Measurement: 0.3 MPa
